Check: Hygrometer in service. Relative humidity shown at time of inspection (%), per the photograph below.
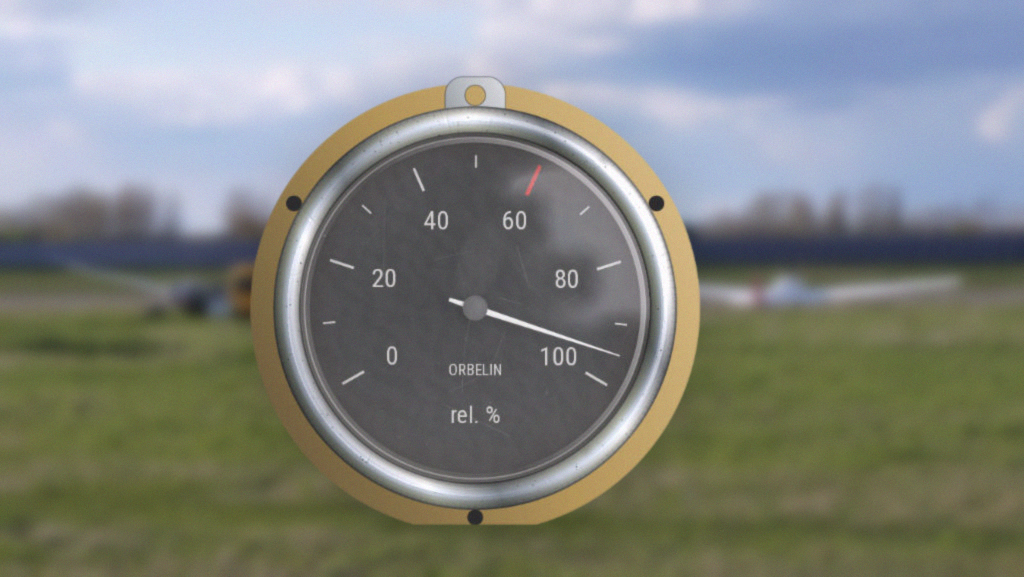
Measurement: 95 %
